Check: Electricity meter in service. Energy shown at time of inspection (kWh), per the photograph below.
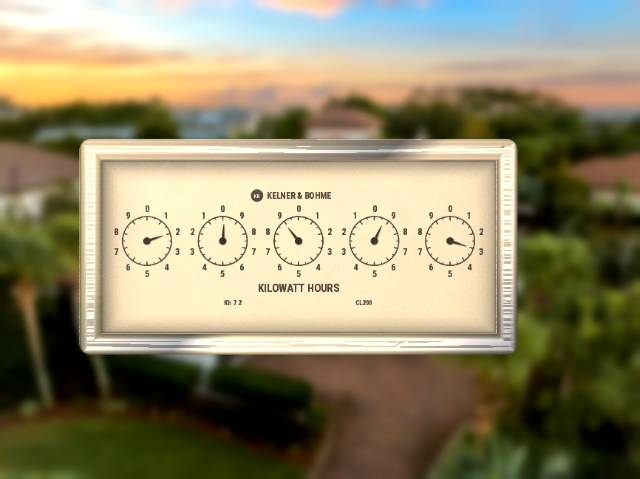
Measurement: 19893 kWh
